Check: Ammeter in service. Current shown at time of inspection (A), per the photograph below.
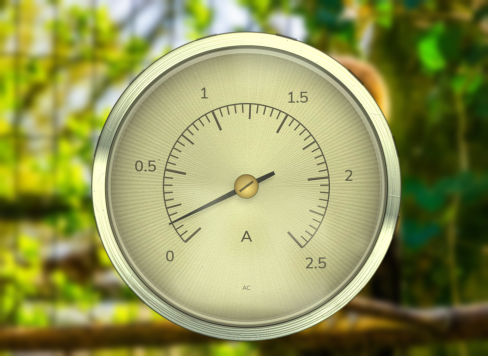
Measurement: 0.15 A
